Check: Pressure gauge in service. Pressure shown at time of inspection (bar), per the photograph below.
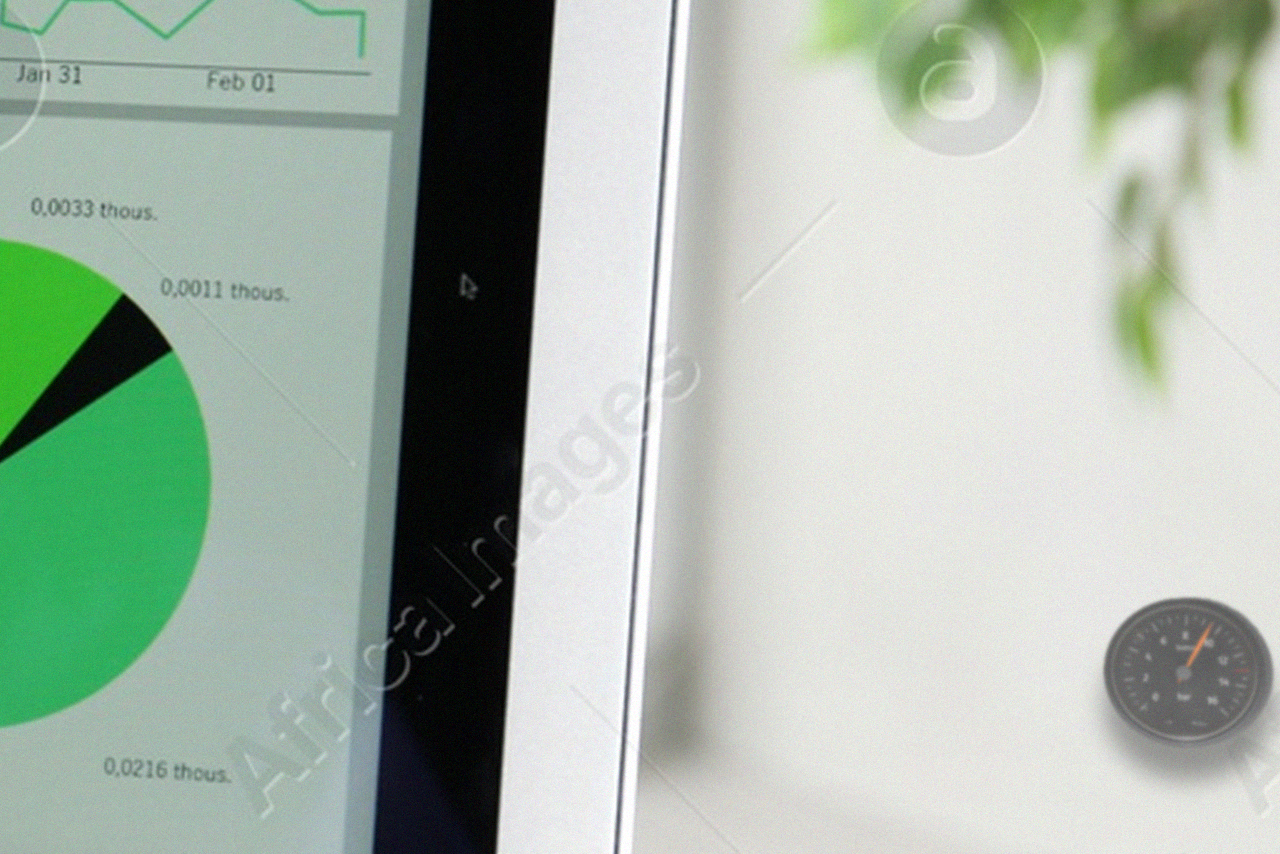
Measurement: 9.5 bar
